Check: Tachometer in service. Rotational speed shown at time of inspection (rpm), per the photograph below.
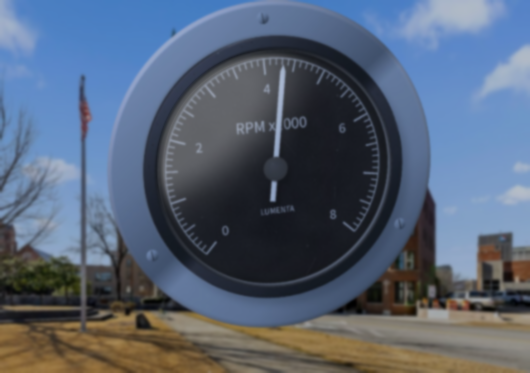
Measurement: 4300 rpm
